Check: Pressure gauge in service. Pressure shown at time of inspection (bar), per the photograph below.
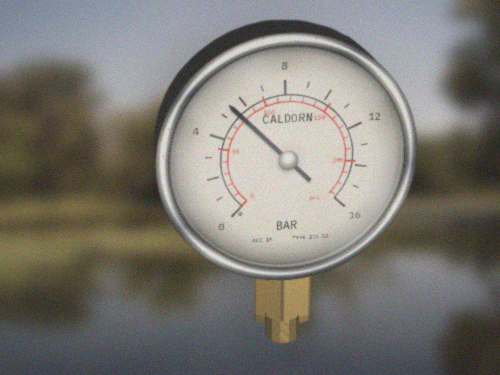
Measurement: 5.5 bar
